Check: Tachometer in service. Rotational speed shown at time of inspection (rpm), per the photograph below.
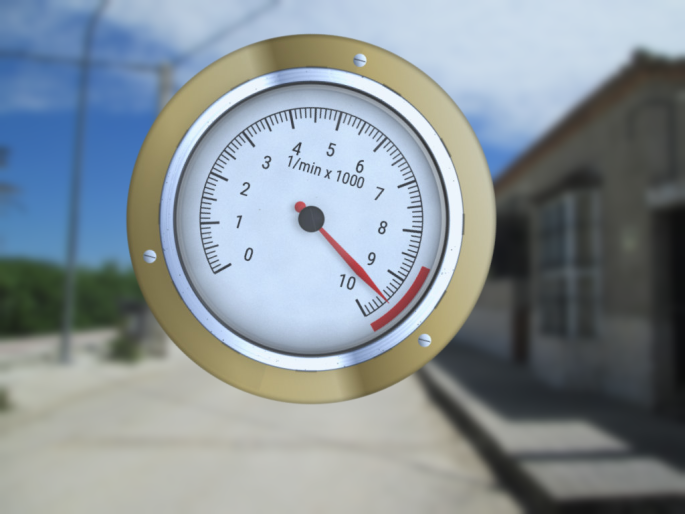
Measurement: 9500 rpm
